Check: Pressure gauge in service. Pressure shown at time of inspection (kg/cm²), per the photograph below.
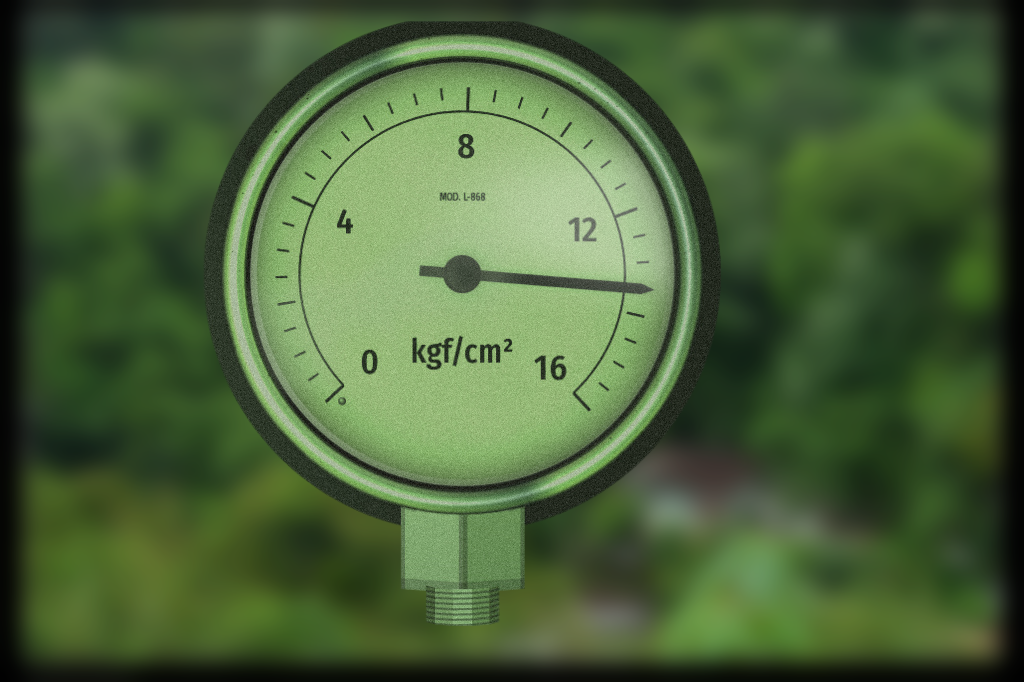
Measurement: 13.5 kg/cm²
